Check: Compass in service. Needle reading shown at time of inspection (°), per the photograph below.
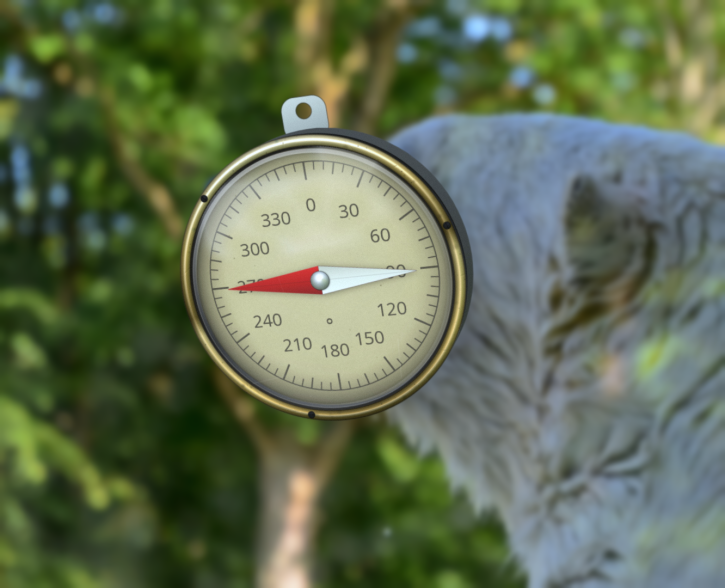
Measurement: 270 °
